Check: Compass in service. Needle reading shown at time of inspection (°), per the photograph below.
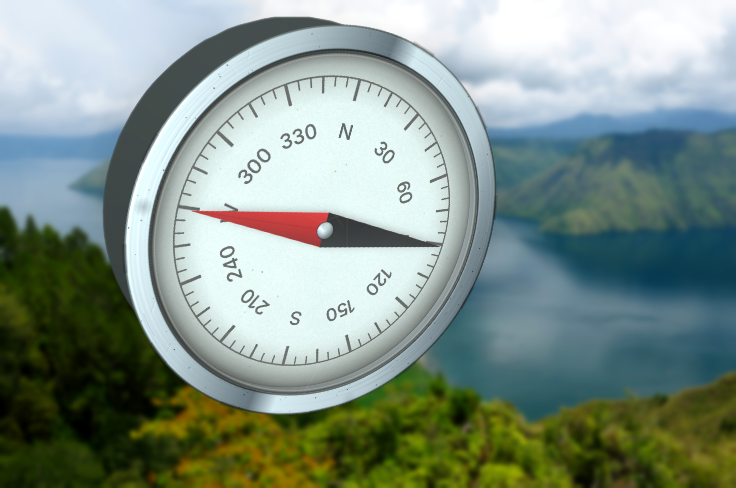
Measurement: 270 °
